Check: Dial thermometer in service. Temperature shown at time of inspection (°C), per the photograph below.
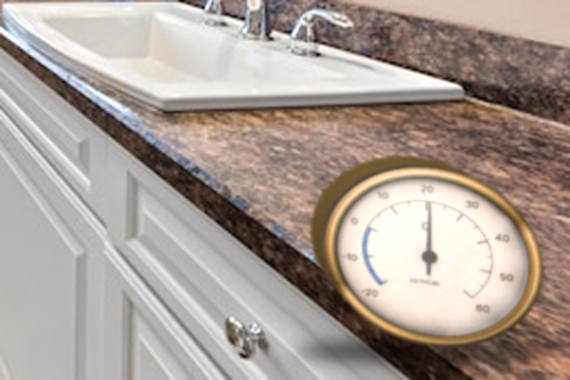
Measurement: 20 °C
